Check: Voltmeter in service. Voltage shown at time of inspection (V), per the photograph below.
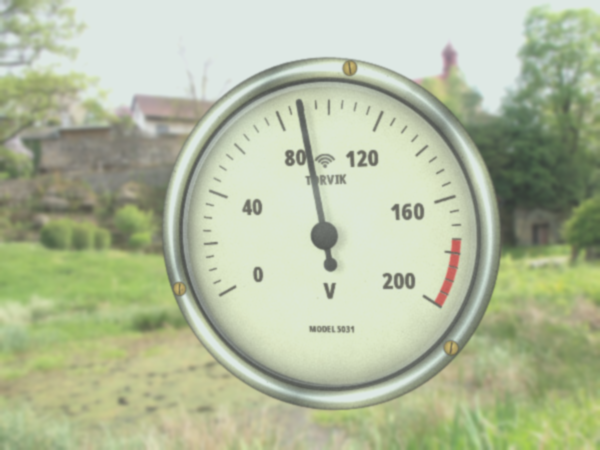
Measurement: 90 V
